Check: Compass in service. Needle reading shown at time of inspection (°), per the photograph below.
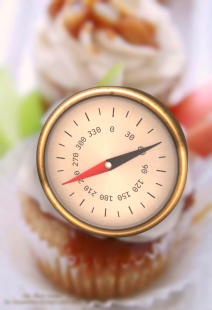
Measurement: 240 °
